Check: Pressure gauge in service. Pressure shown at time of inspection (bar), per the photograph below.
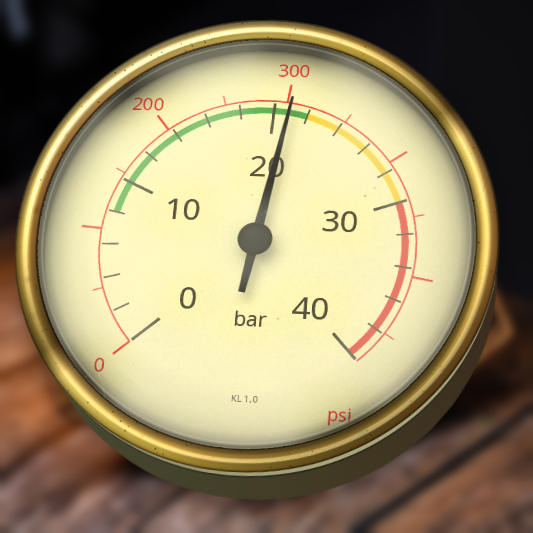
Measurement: 21 bar
